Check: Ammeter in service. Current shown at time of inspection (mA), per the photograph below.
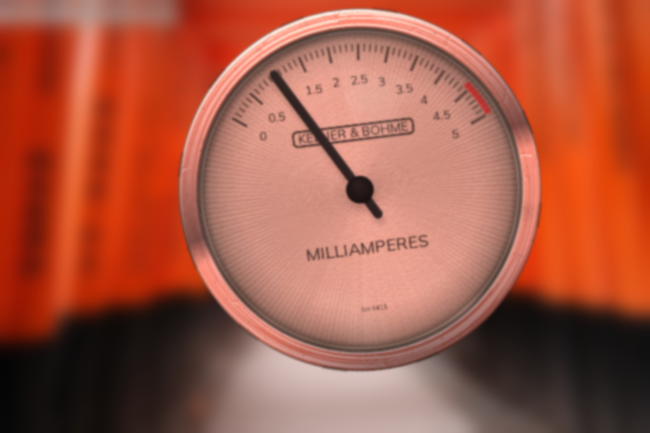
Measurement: 1 mA
